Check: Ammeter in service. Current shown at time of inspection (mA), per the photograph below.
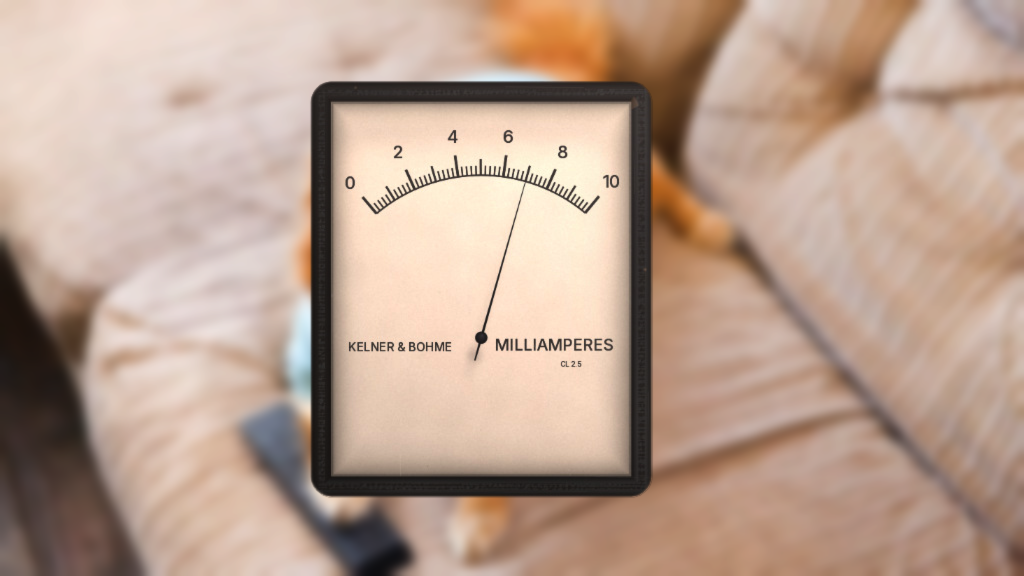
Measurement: 7 mA
